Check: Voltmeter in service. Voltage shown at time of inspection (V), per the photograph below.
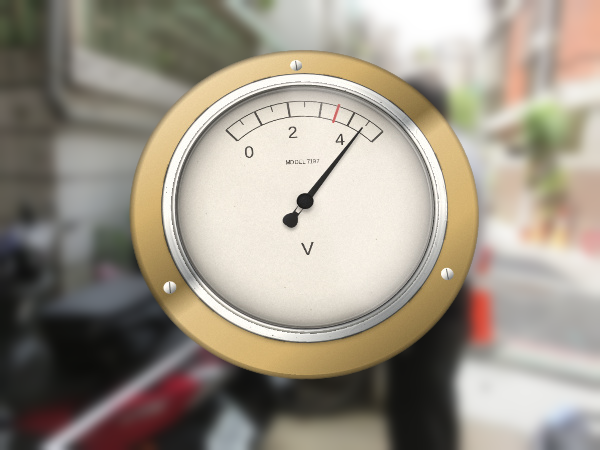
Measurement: 4.5 V
